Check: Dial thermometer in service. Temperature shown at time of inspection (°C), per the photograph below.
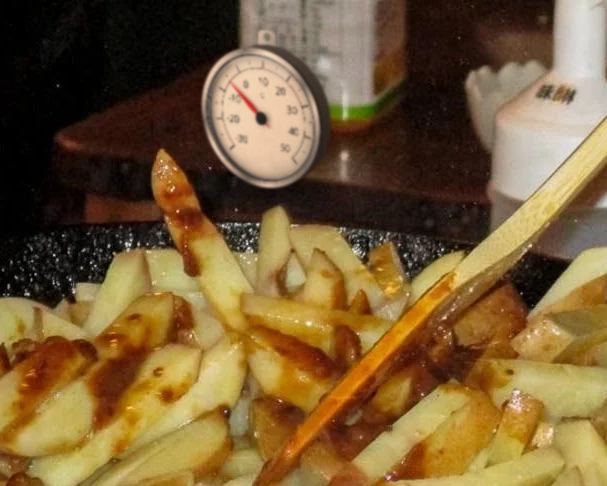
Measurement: -5 °C
